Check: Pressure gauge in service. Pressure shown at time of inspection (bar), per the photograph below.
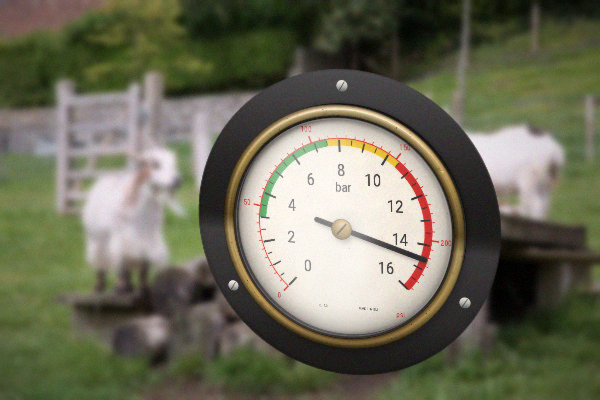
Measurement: 14.5 bar
